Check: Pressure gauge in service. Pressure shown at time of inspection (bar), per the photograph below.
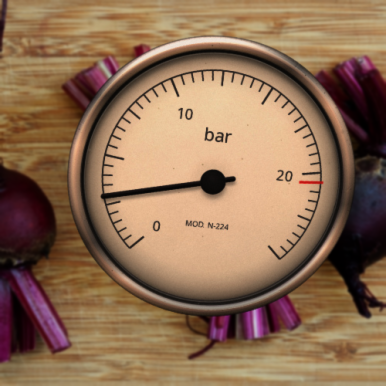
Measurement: 3 bar
